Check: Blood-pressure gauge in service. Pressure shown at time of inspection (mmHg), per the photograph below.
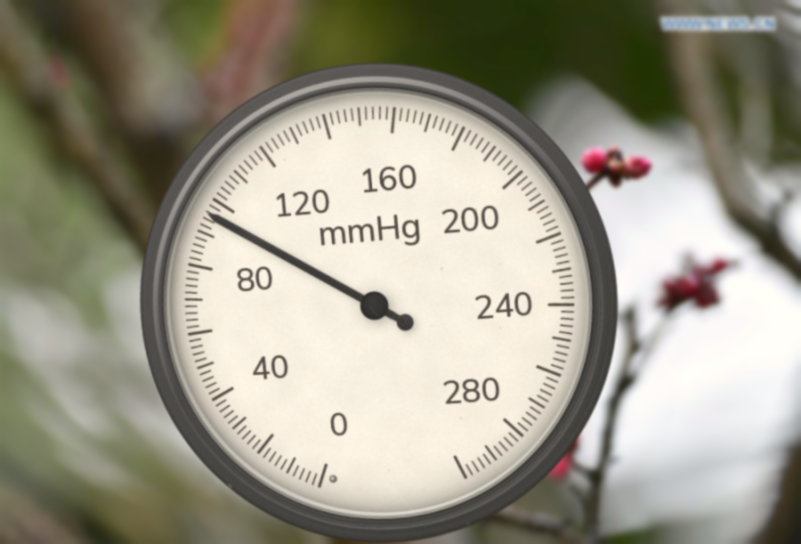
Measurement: 96 mmHg
